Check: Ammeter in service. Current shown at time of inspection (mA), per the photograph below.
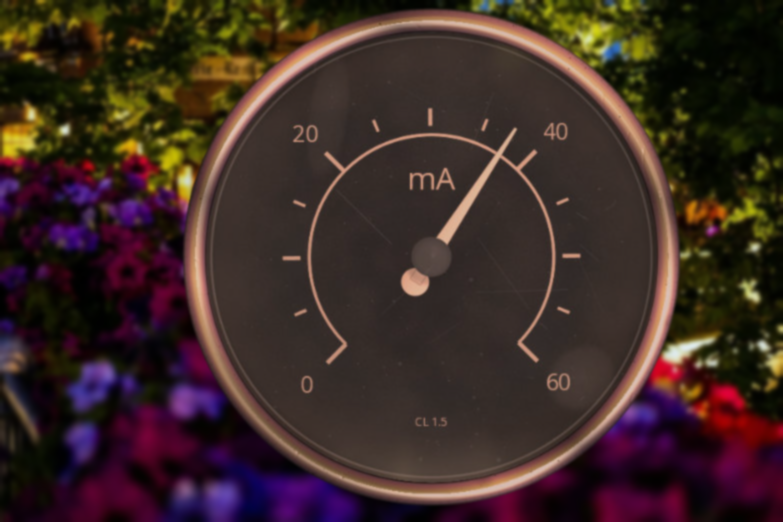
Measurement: 37.5 mA
